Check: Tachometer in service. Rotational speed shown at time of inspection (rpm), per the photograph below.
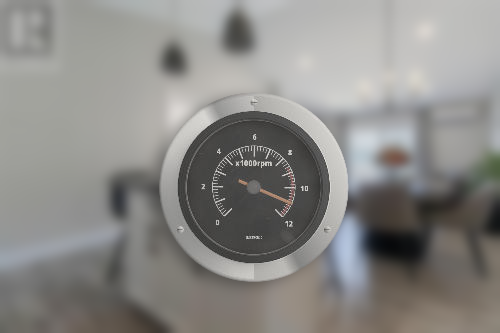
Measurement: 11000 rpm
